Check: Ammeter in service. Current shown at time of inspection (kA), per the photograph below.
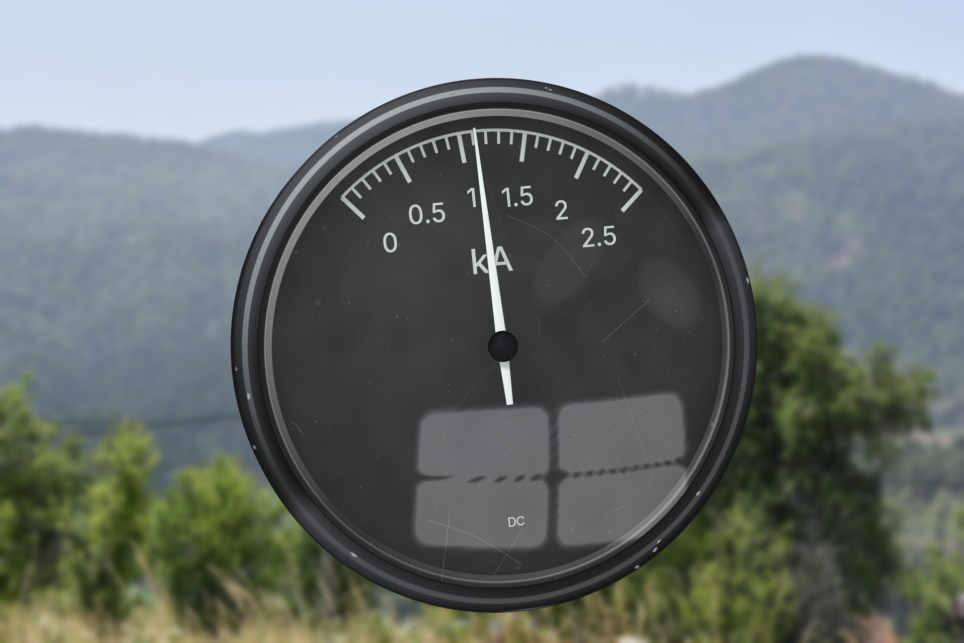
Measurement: 1.1 kA
